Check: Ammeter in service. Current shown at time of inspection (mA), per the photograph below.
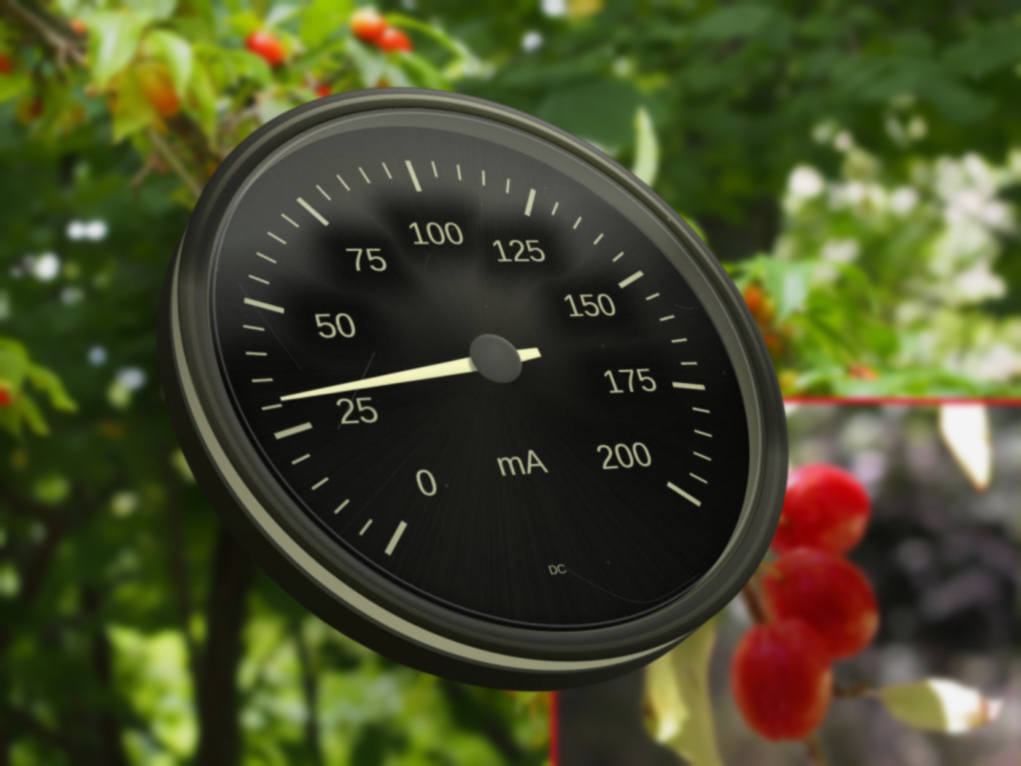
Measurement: 30 mA
